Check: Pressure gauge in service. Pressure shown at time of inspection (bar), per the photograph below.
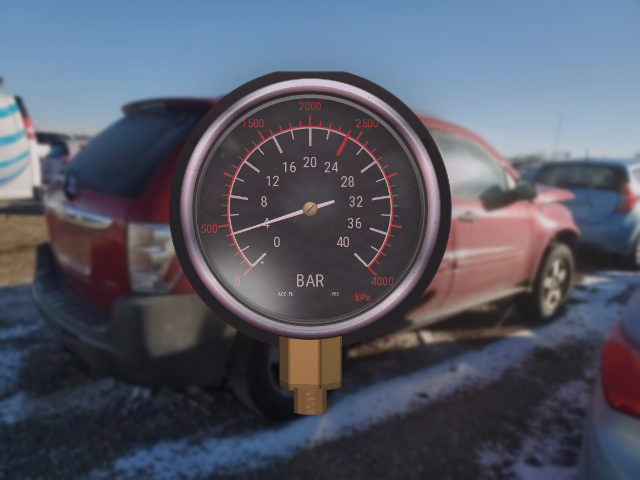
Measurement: 4 bar
